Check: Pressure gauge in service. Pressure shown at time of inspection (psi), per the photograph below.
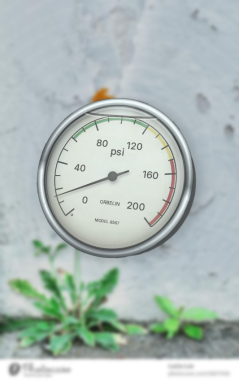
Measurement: 15 psi
